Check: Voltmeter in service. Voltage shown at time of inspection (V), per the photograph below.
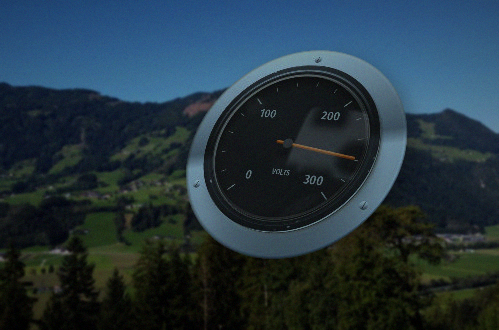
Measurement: 260 V
